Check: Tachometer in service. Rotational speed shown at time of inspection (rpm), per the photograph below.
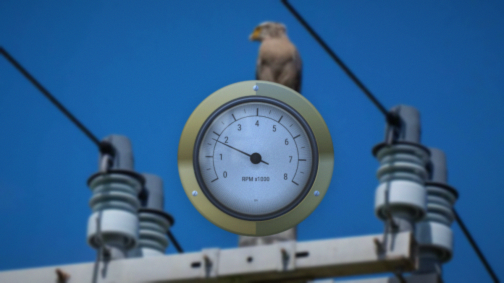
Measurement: 1750 rpm
